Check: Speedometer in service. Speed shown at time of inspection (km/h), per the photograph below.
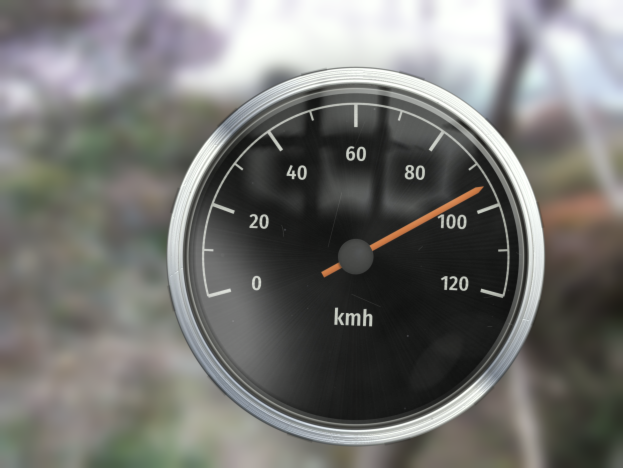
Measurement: 95 km/h
